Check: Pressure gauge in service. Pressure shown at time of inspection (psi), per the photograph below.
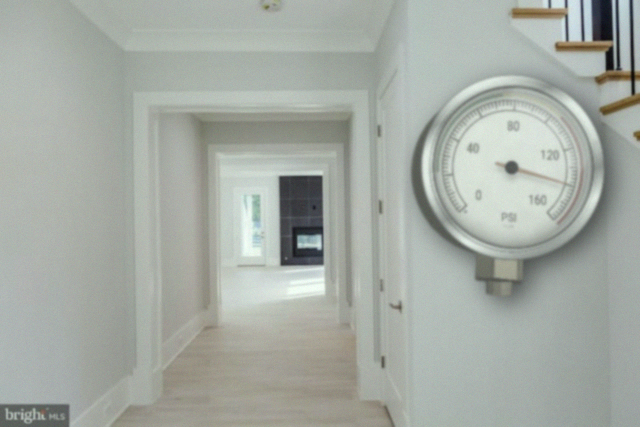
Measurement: 140 psi
